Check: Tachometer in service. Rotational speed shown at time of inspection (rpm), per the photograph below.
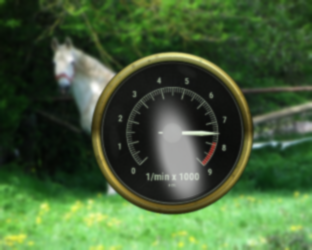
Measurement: 7500 rpm
